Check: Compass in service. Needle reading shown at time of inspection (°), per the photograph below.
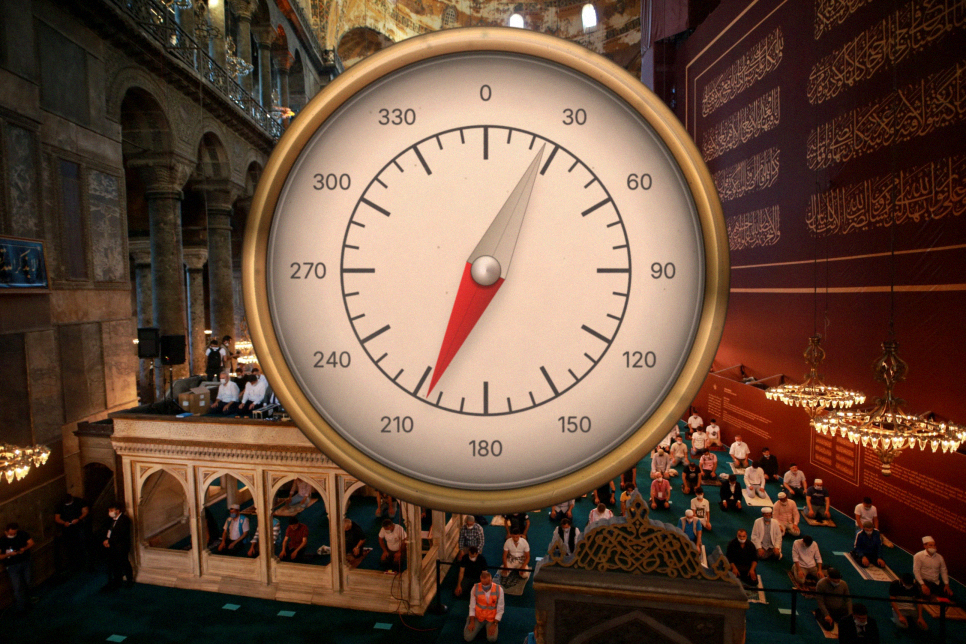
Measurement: 205 °
